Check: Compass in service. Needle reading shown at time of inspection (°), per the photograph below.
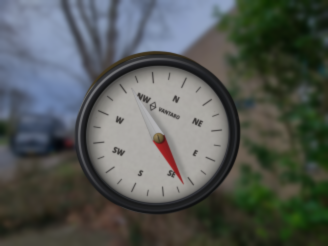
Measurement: 127.5 °
